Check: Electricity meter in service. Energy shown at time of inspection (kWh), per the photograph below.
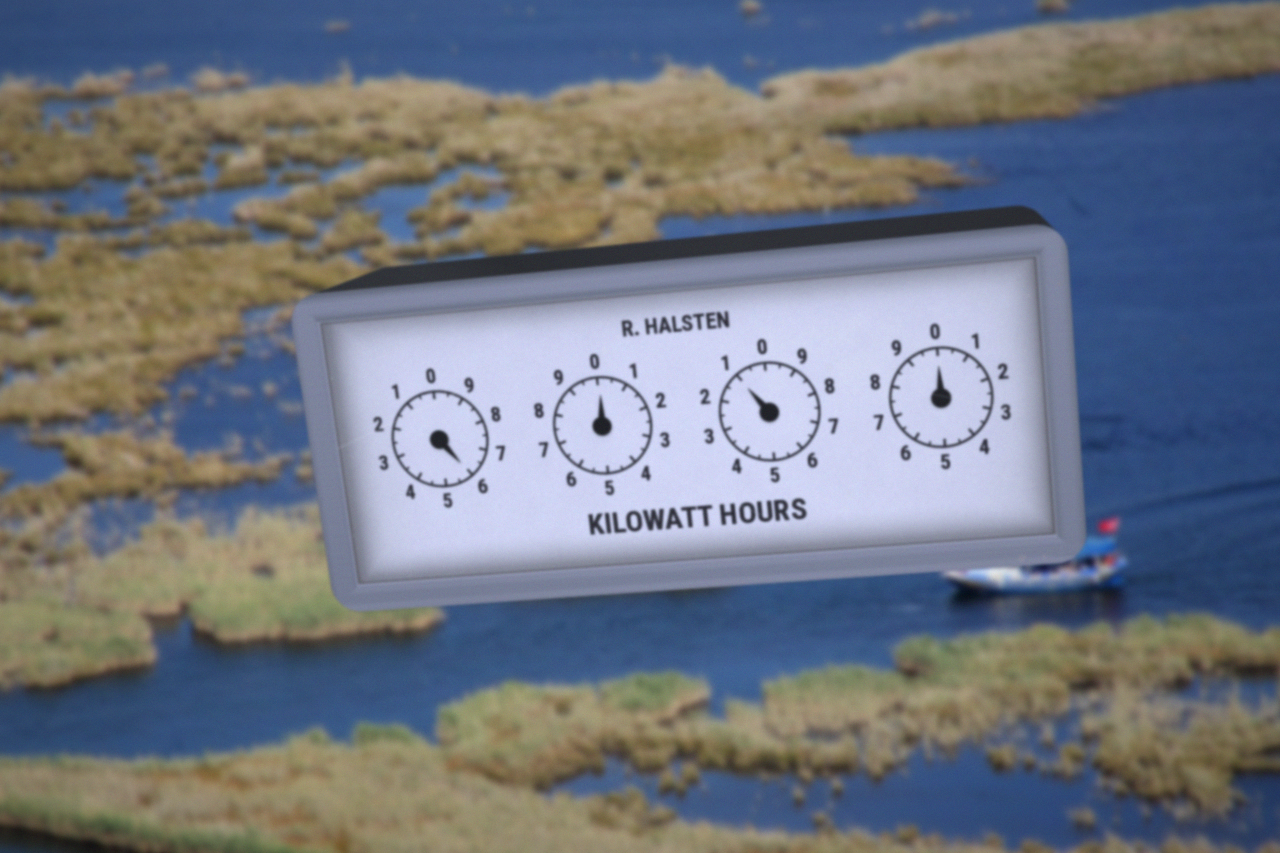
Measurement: 6010 kWh
